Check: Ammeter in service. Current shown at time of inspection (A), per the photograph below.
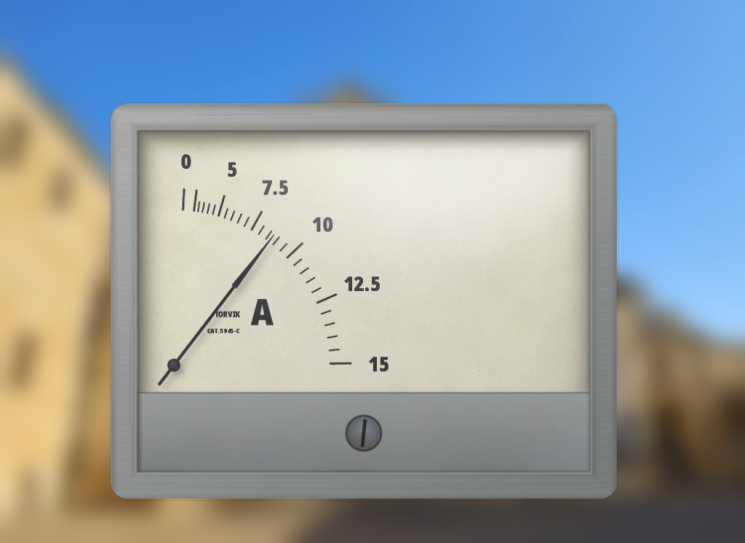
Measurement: 8.75 A
